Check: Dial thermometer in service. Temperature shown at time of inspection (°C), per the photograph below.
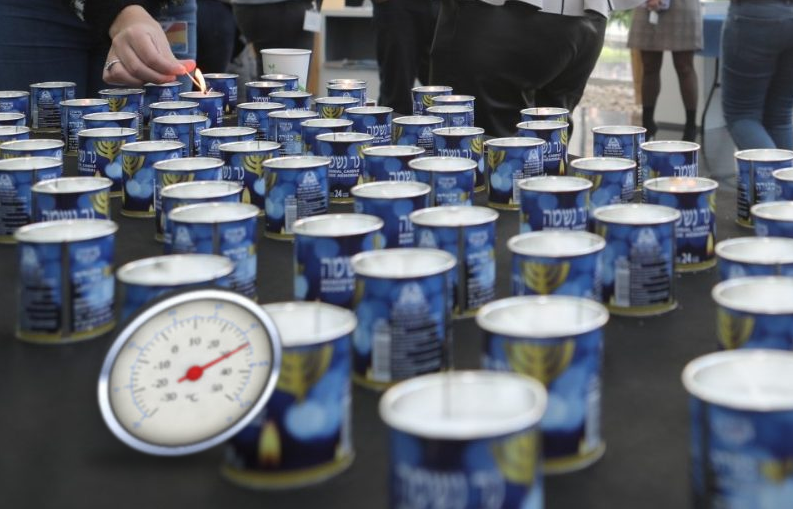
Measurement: 30 °C
